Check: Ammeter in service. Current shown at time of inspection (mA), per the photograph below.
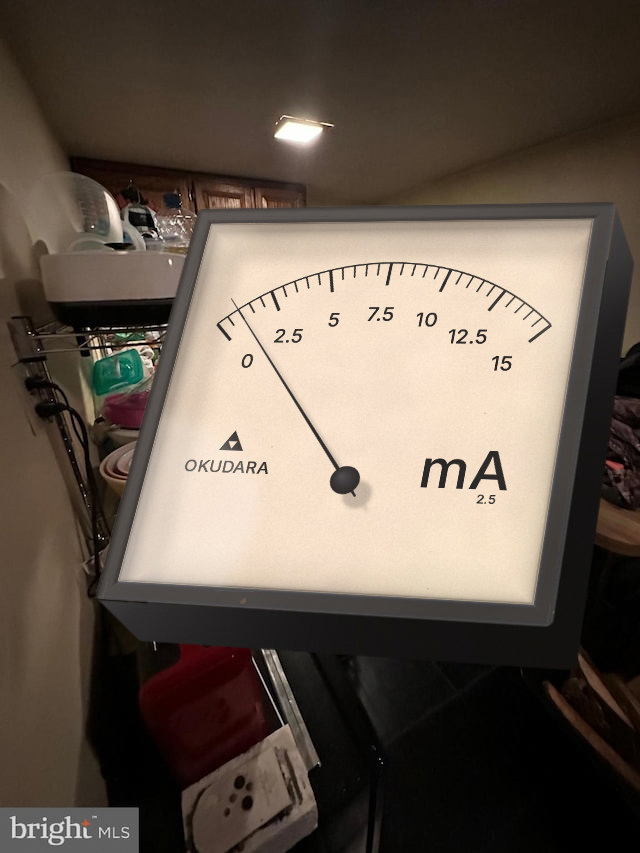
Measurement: 1 mA
